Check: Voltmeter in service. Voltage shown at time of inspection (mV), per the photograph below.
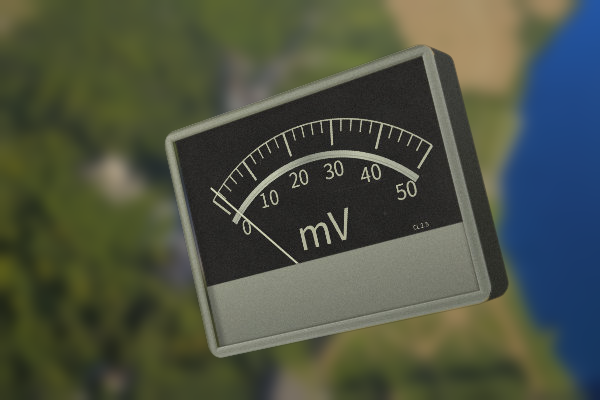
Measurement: 2 mV
